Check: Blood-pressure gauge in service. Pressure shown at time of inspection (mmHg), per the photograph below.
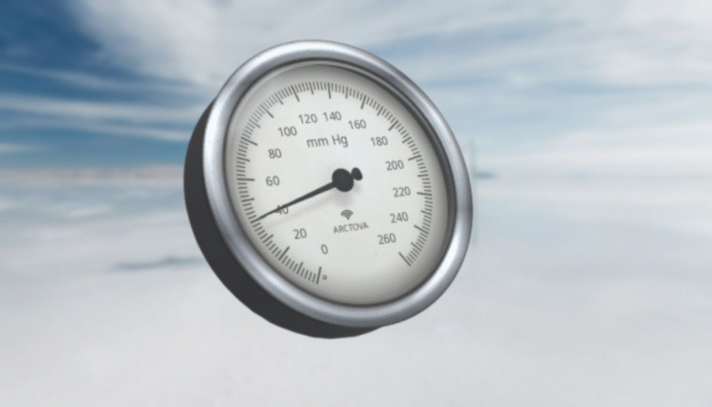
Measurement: 40 mmHg
